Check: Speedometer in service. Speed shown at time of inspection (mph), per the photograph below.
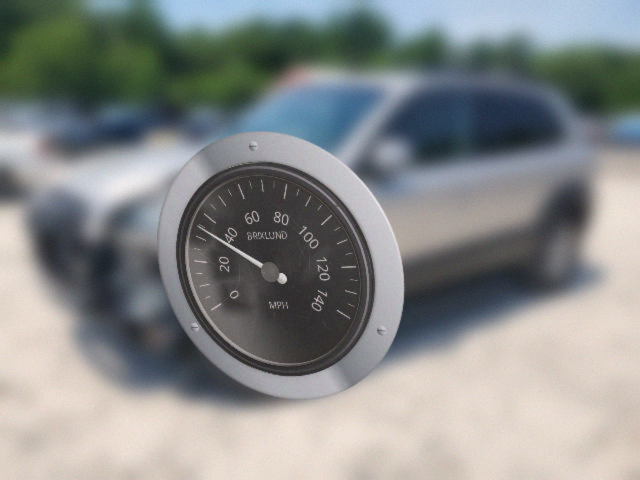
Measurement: 35 mph
